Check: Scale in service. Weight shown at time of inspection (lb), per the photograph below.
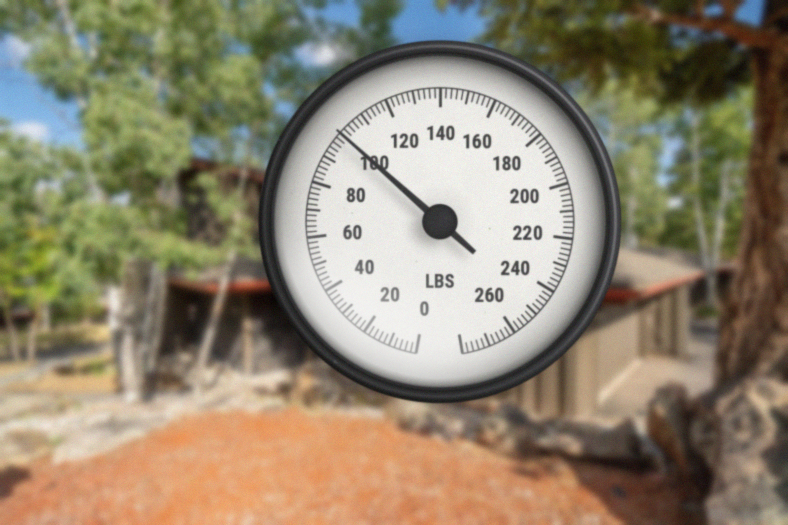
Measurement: 100 lb
